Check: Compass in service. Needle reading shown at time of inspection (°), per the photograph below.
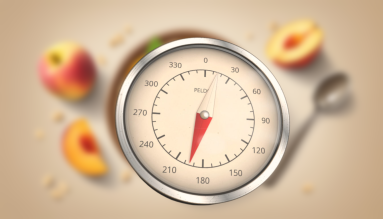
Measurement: 195 °
